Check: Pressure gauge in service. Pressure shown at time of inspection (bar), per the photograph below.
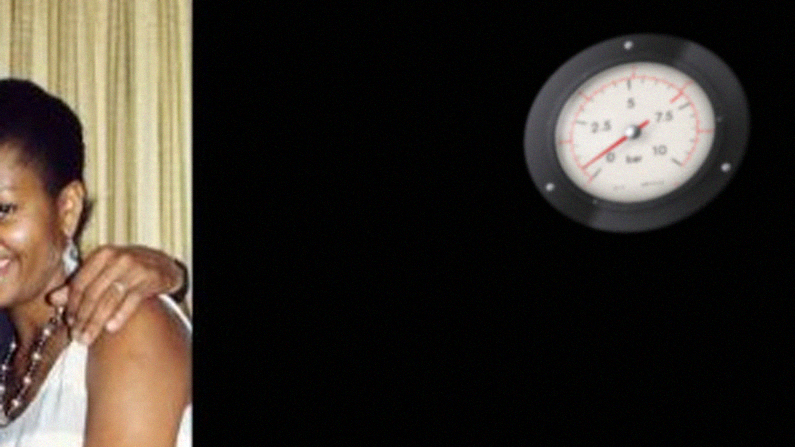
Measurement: 0.5 bar
